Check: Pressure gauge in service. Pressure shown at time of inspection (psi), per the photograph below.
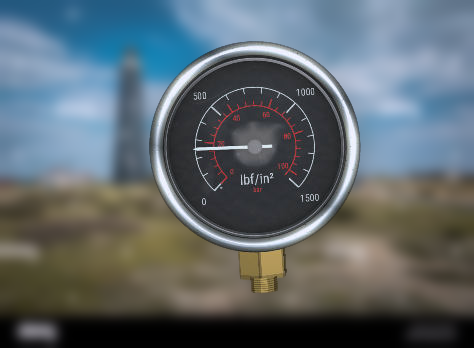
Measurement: 250 psi
